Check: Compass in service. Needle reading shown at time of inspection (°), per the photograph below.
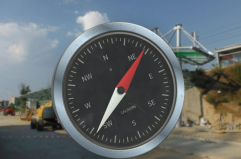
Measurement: 55 °
